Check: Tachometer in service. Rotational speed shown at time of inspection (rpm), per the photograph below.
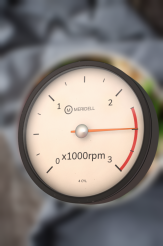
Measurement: 2500 rpm
